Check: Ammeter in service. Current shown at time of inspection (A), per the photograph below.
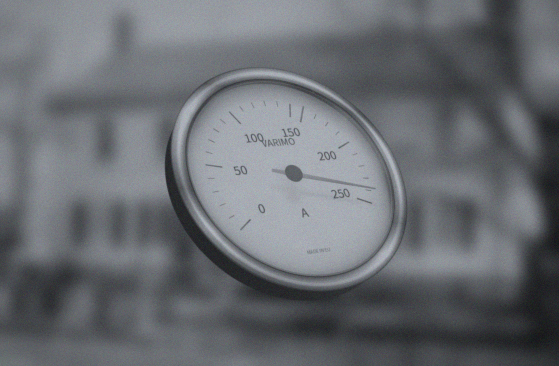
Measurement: 240 A
